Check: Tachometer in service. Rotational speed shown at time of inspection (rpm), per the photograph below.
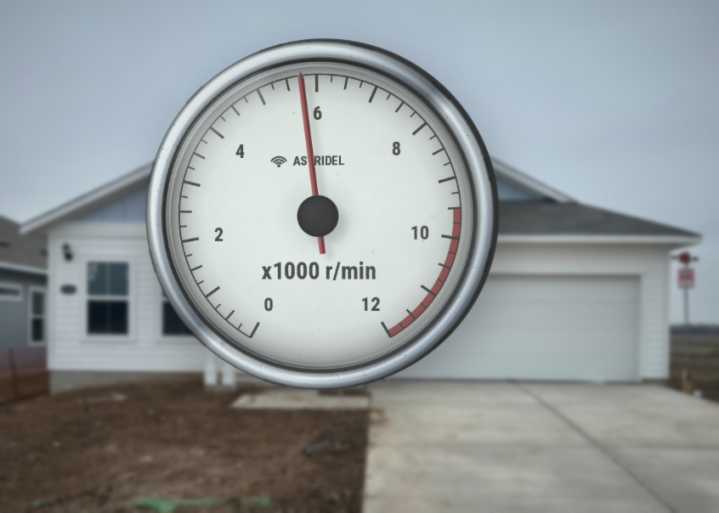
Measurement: 5750 rpm
